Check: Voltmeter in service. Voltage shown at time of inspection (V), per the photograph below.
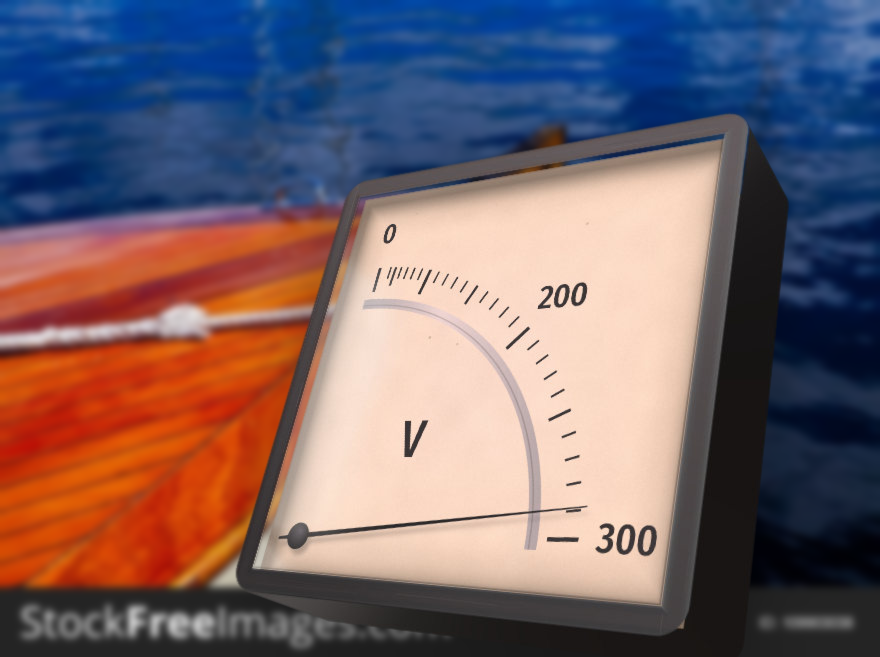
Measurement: 290 V
